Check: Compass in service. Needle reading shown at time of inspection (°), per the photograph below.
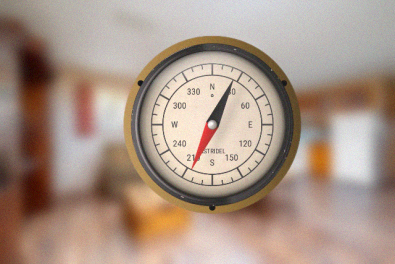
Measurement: 205 °
